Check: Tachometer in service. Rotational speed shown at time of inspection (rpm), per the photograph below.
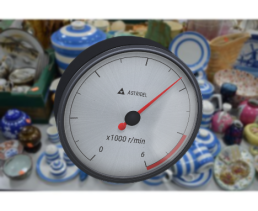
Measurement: 3750 rpm
